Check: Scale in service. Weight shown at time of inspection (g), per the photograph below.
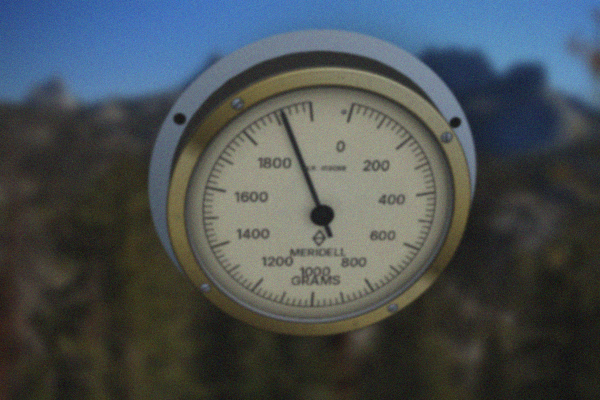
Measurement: 1920 g
